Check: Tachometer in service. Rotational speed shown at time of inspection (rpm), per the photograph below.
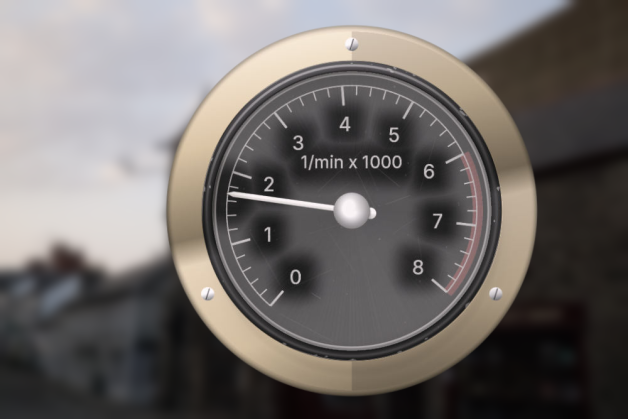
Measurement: 1700 rpm
